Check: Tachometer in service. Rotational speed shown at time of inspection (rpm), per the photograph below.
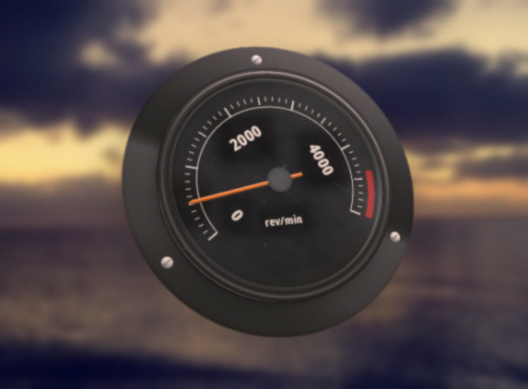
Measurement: 500 rpm
